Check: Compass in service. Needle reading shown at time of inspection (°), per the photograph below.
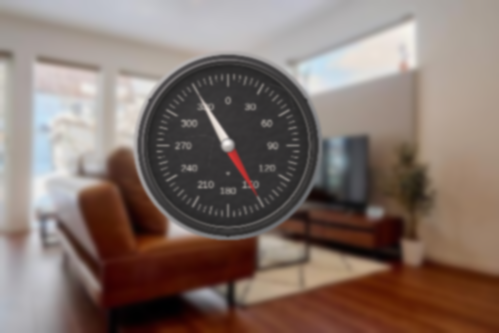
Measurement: 150 °
